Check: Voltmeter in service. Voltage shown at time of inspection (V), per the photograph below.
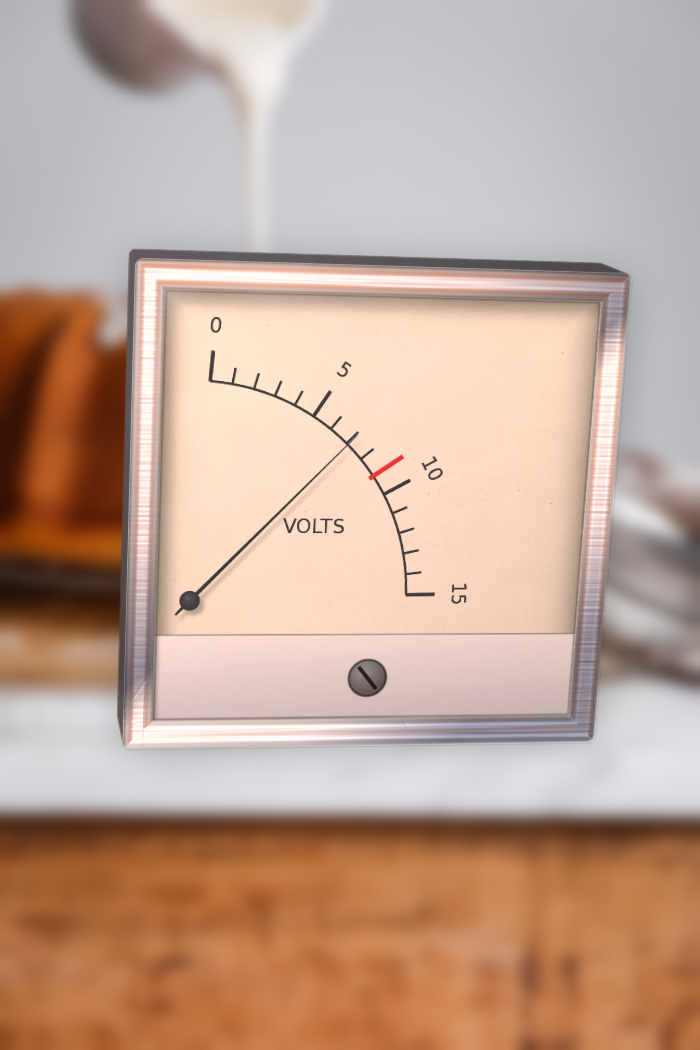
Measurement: 7 V
